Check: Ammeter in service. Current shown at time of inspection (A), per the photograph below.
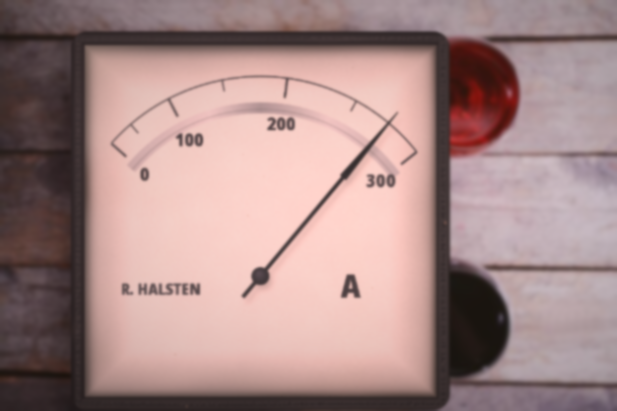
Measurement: 275 A
